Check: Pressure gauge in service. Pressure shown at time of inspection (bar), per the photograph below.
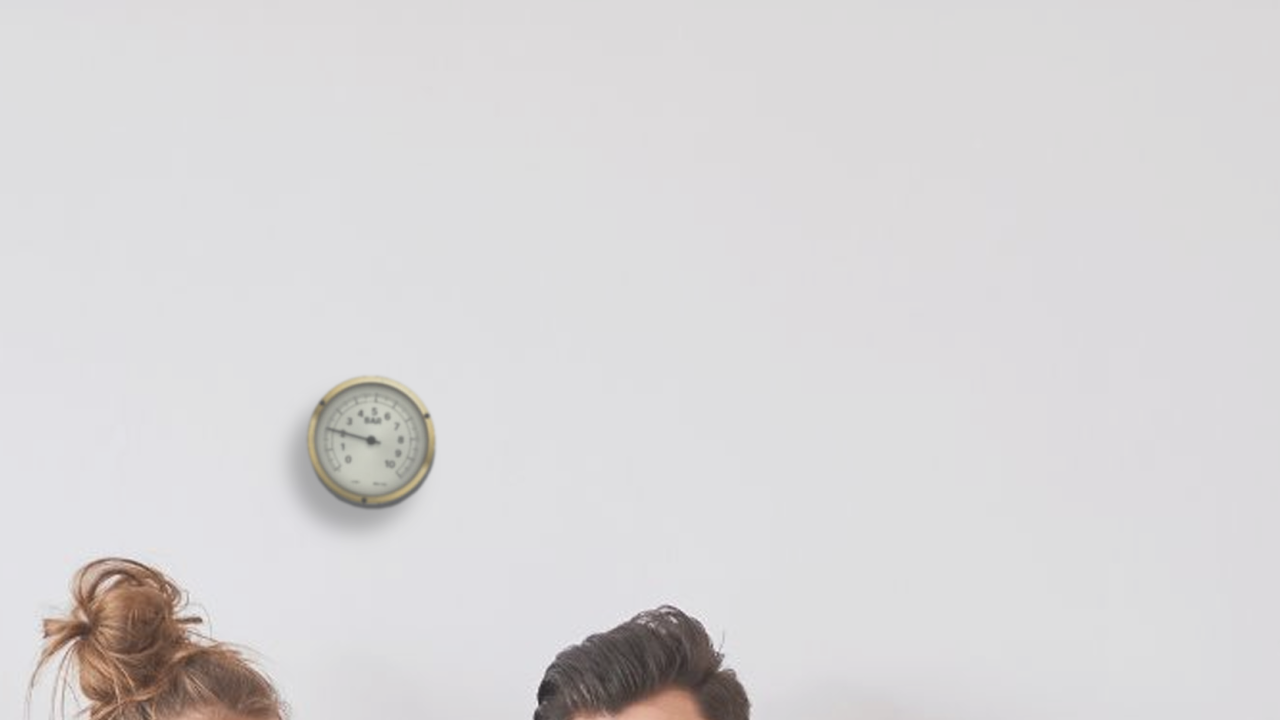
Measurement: 2 bar
